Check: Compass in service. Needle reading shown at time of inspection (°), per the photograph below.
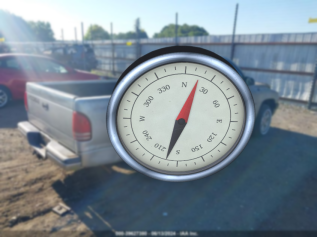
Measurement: 15 °
